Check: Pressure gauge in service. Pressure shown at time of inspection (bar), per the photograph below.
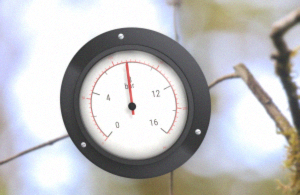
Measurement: 8 bar
